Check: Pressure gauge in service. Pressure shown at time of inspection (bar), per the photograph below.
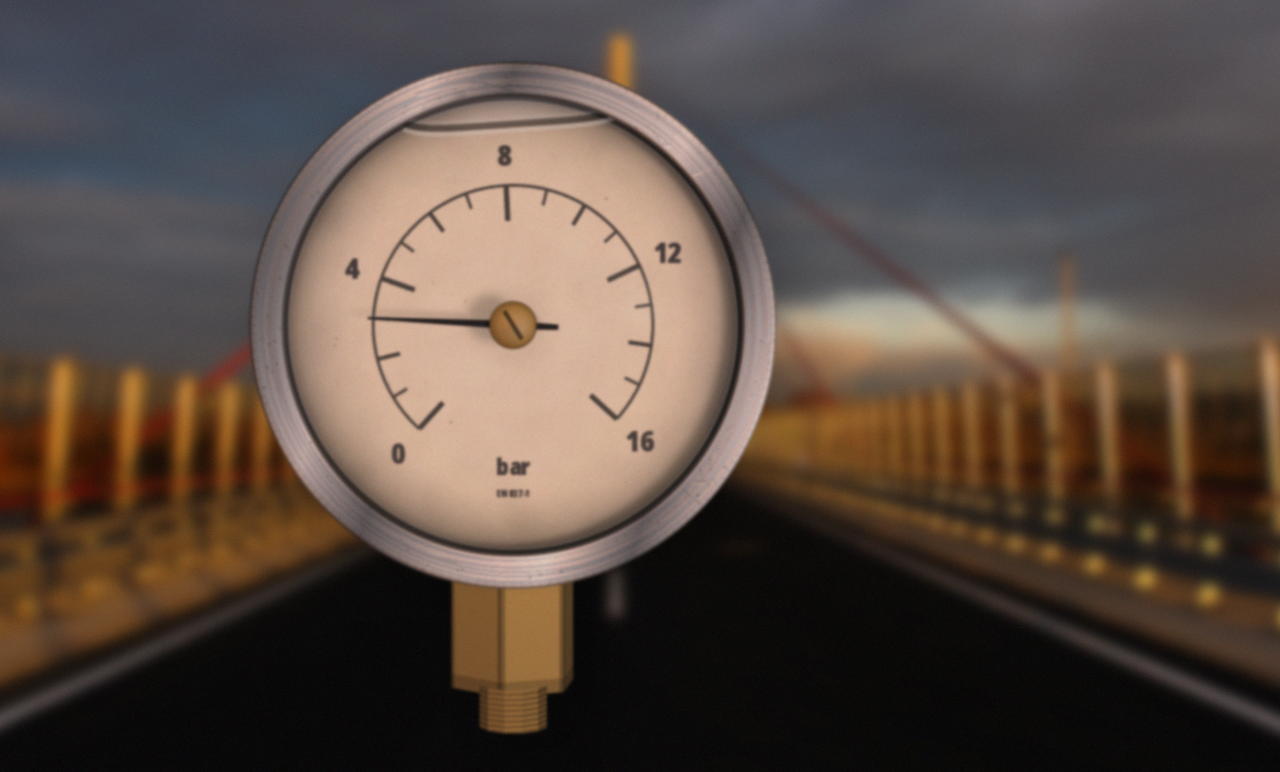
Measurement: 3 bar
